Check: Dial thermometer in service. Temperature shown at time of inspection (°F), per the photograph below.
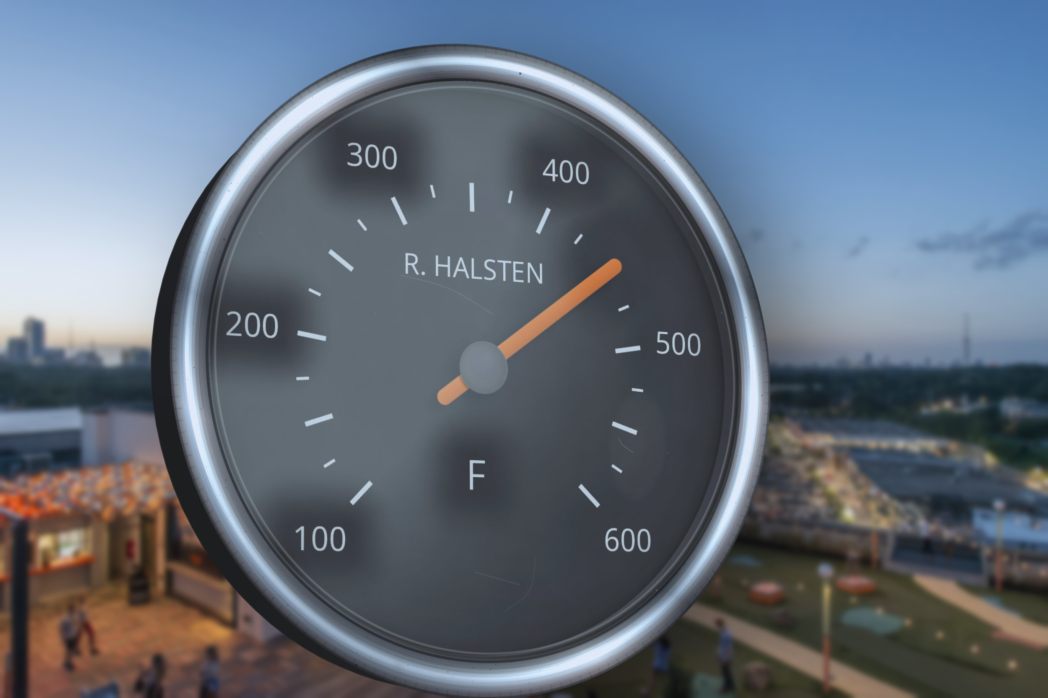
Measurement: 450 °F
